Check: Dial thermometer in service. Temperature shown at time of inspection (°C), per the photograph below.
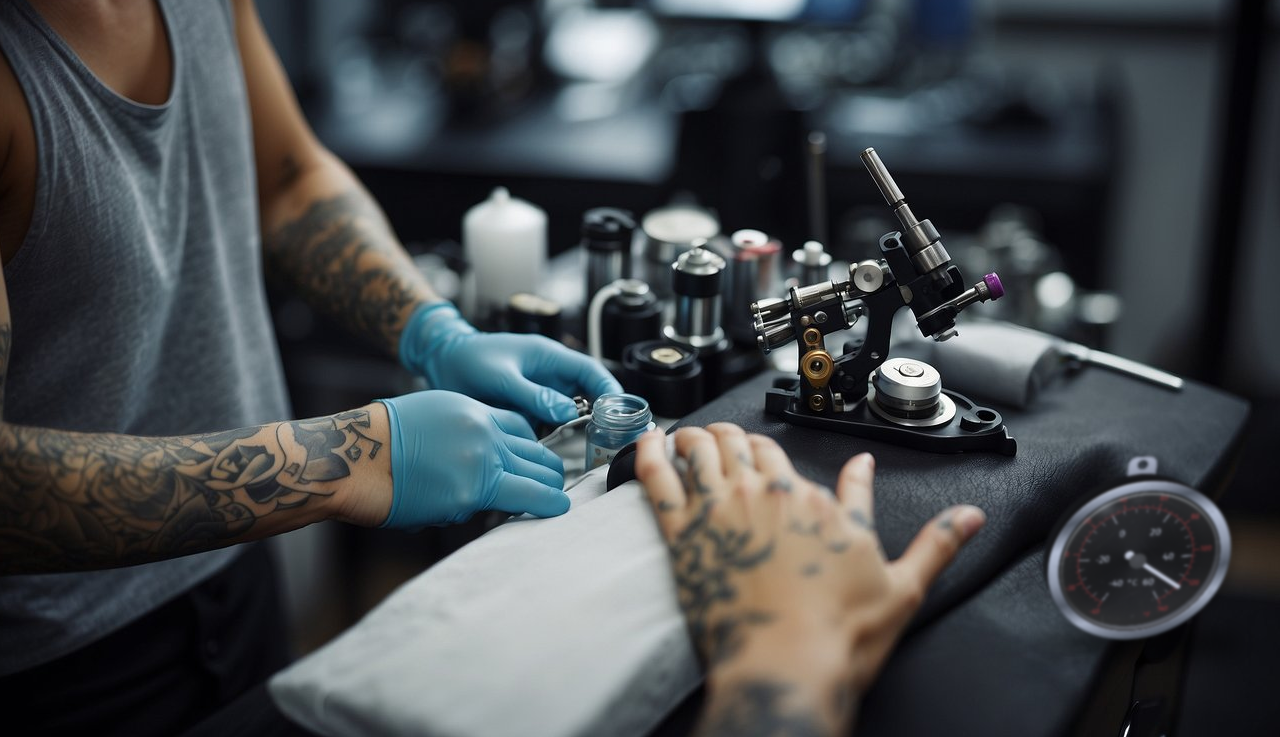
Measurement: 52 °C
